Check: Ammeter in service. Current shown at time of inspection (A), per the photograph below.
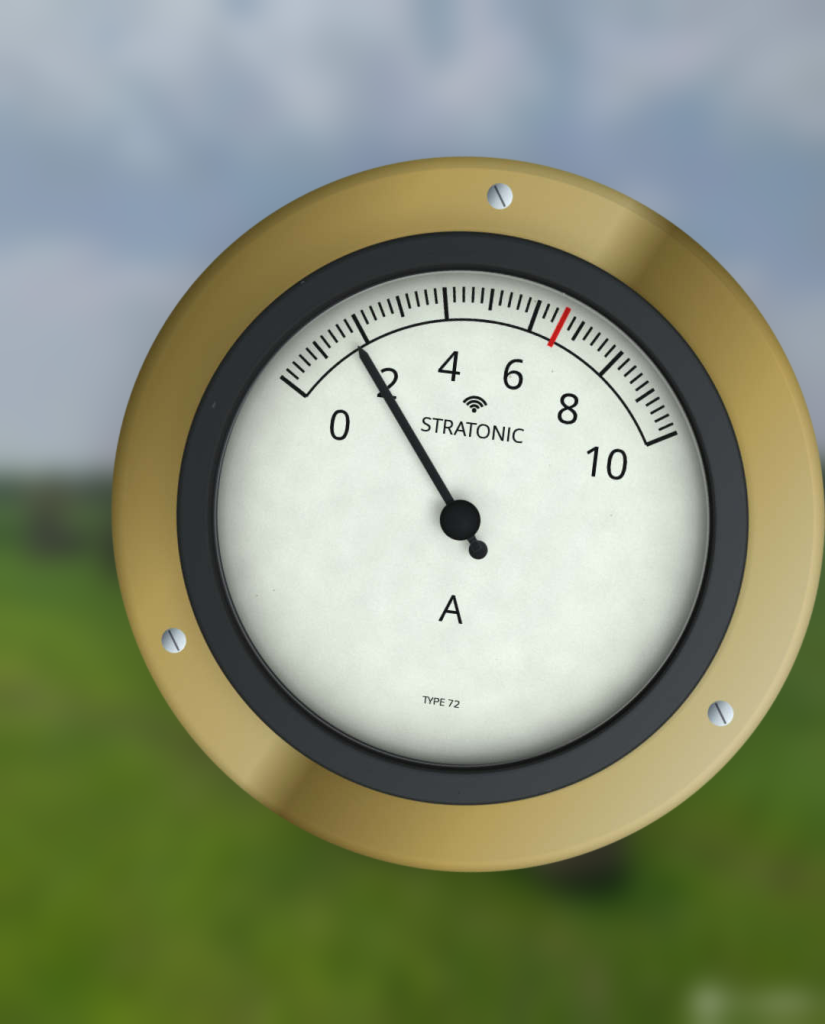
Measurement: 1.8 A
